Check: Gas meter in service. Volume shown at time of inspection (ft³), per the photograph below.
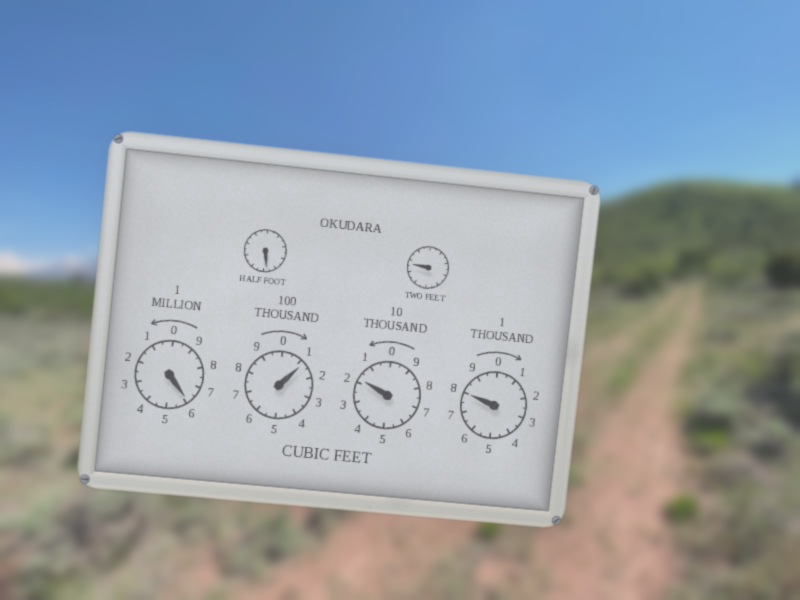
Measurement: 611800 ft³
